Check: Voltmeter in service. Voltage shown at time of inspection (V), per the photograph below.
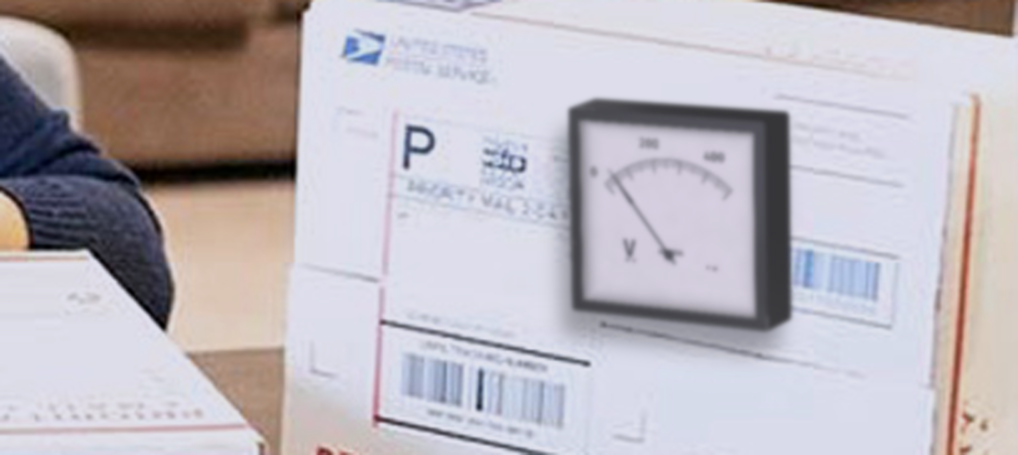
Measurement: 50 V
